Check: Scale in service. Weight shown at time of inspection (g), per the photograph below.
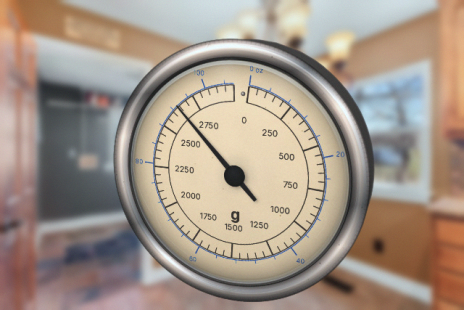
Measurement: 2650 g
